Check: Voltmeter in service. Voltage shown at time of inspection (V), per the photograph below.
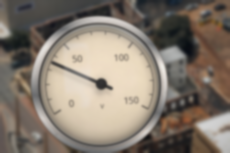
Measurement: 35 V
